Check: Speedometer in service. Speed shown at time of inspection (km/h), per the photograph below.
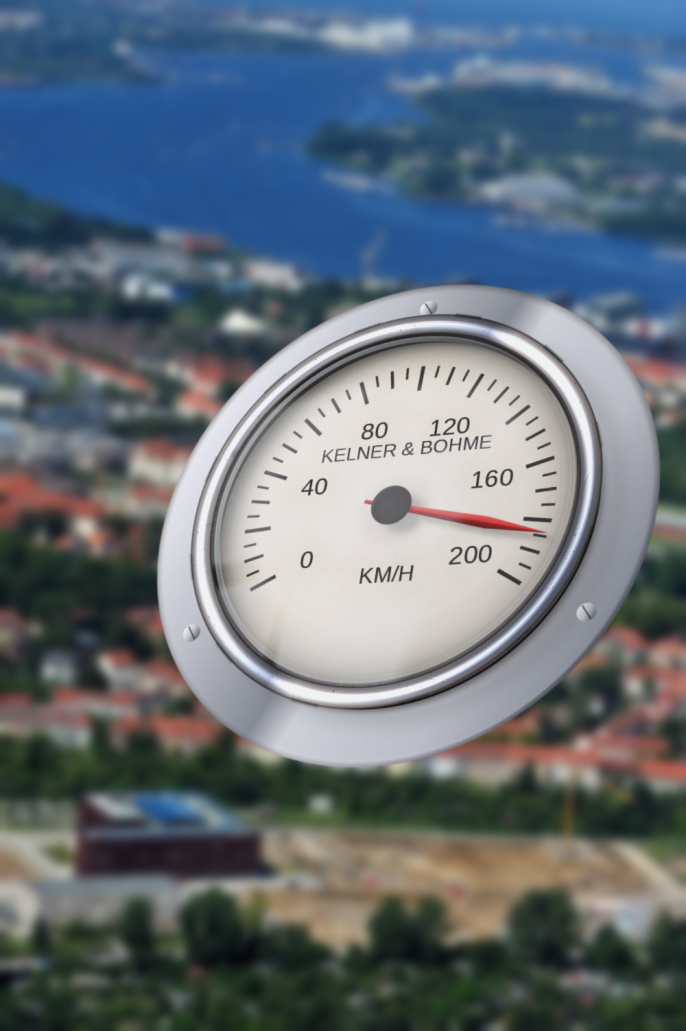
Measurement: 185 km/h
